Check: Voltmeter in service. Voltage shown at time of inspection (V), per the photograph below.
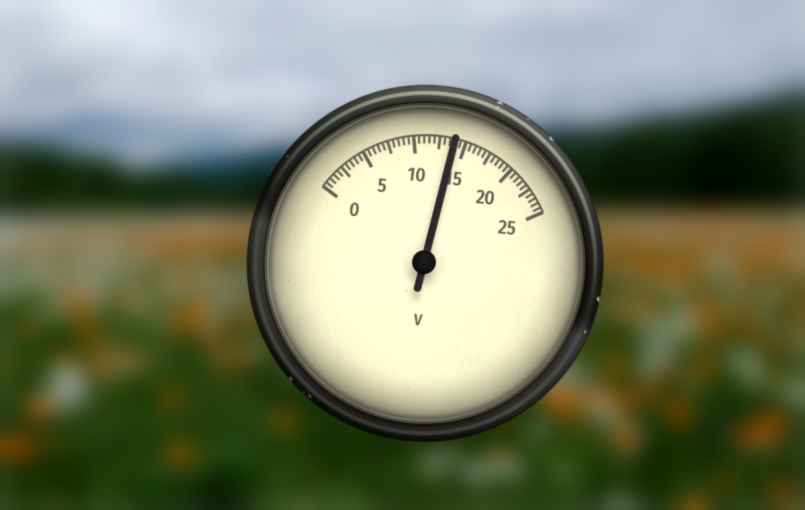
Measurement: 14 V
